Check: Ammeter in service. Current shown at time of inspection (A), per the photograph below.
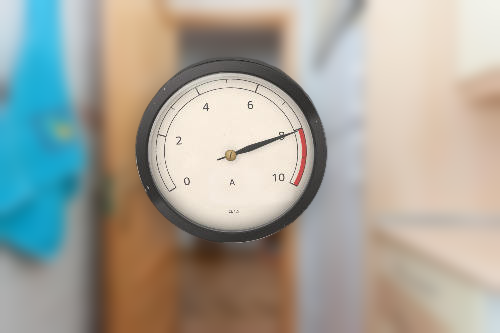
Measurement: 8 A
